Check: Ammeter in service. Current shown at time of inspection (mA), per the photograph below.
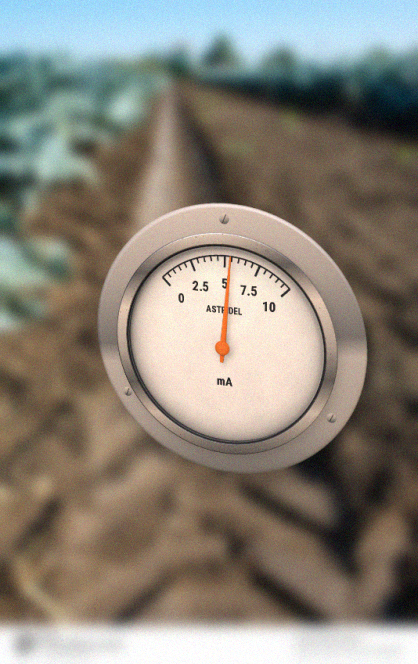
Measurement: 5.5 mA
